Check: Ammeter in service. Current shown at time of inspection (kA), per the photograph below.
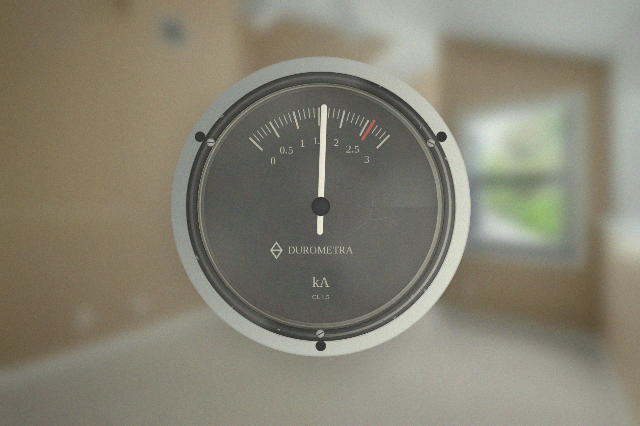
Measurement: 1.6 kA
